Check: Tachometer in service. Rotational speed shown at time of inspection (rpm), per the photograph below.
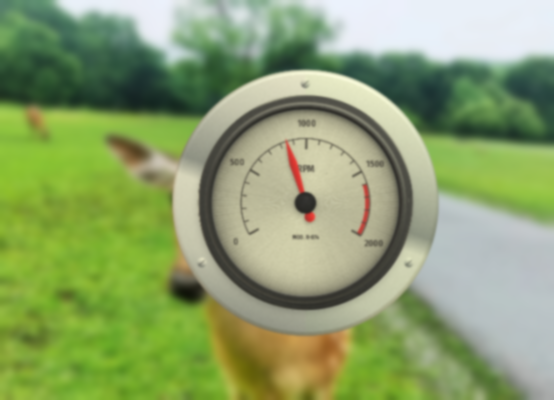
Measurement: 850 rpm
